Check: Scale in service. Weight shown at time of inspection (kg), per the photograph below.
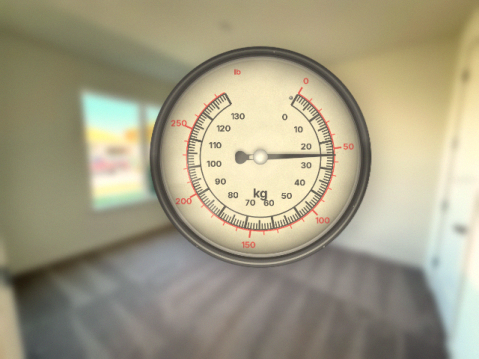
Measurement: 25 kg
